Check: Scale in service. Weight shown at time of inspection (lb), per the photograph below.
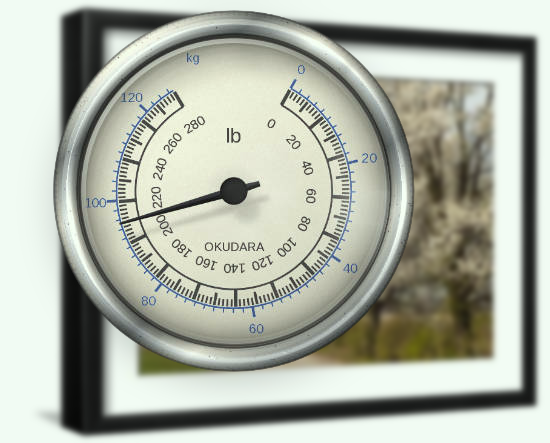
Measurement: 210 lb
